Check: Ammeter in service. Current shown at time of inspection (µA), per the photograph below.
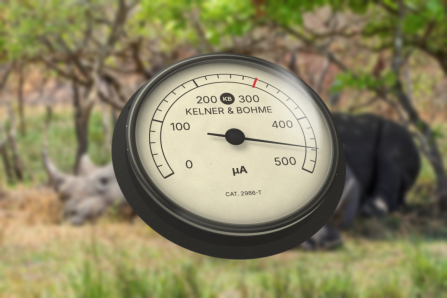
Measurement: 460 µA
